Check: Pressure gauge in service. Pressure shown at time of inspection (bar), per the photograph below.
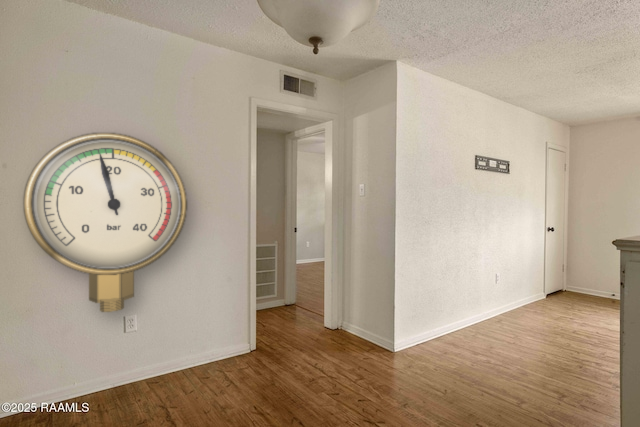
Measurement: 18 bar
